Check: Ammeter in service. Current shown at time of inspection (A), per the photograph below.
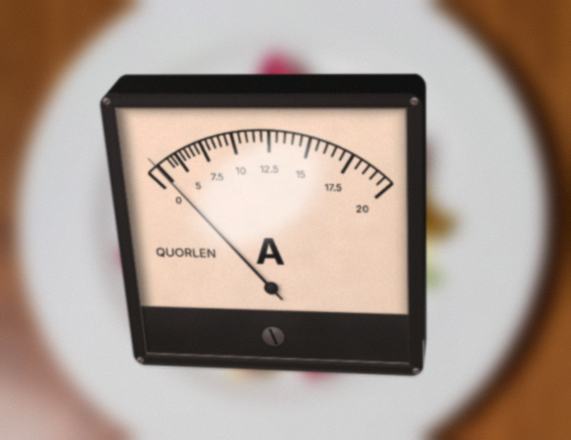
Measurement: 2.5 A
